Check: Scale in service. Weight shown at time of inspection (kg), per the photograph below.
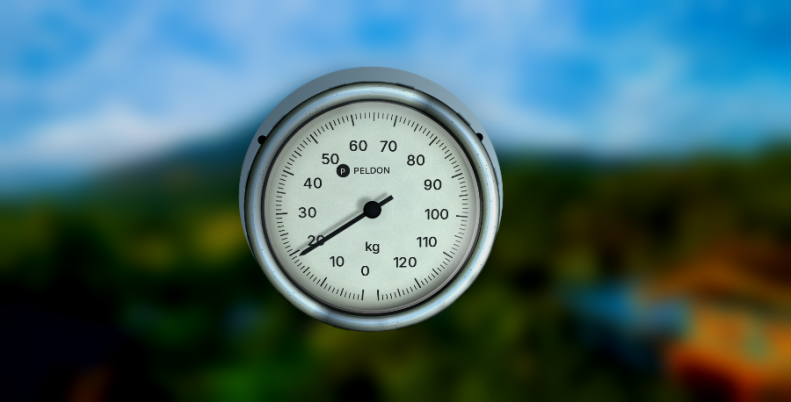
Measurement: 19 kg
